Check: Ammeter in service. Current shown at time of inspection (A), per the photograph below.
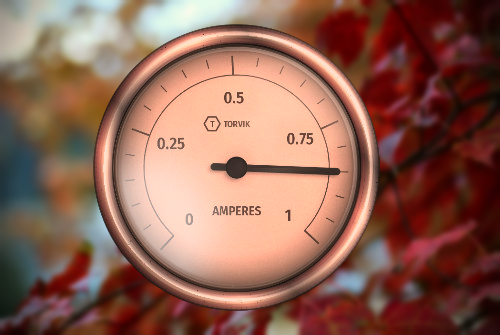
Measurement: 0.85 A
